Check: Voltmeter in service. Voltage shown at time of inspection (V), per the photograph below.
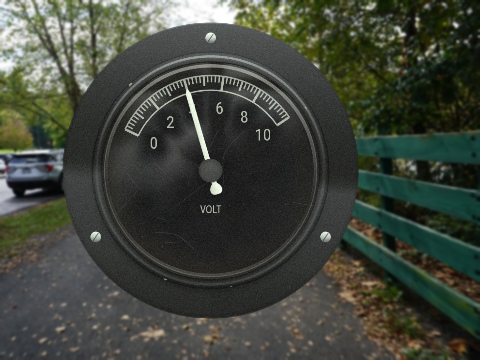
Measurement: 4 V
